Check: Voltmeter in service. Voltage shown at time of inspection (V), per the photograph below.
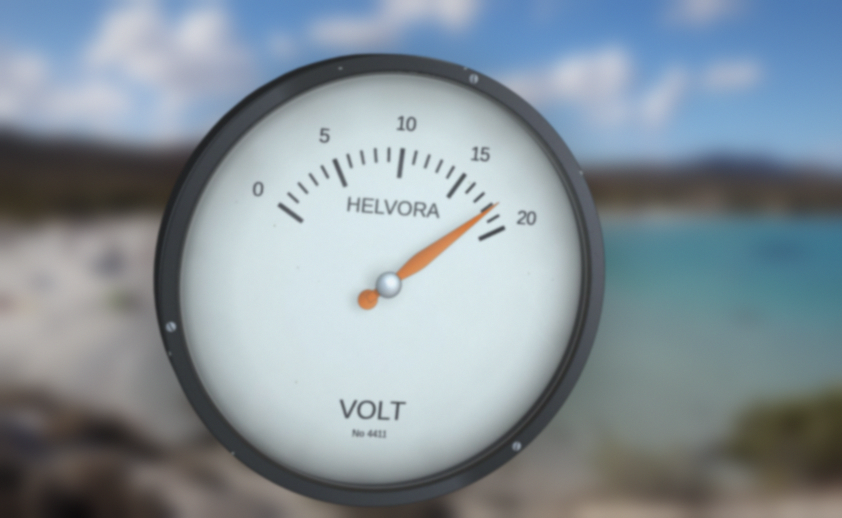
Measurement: 18 V
